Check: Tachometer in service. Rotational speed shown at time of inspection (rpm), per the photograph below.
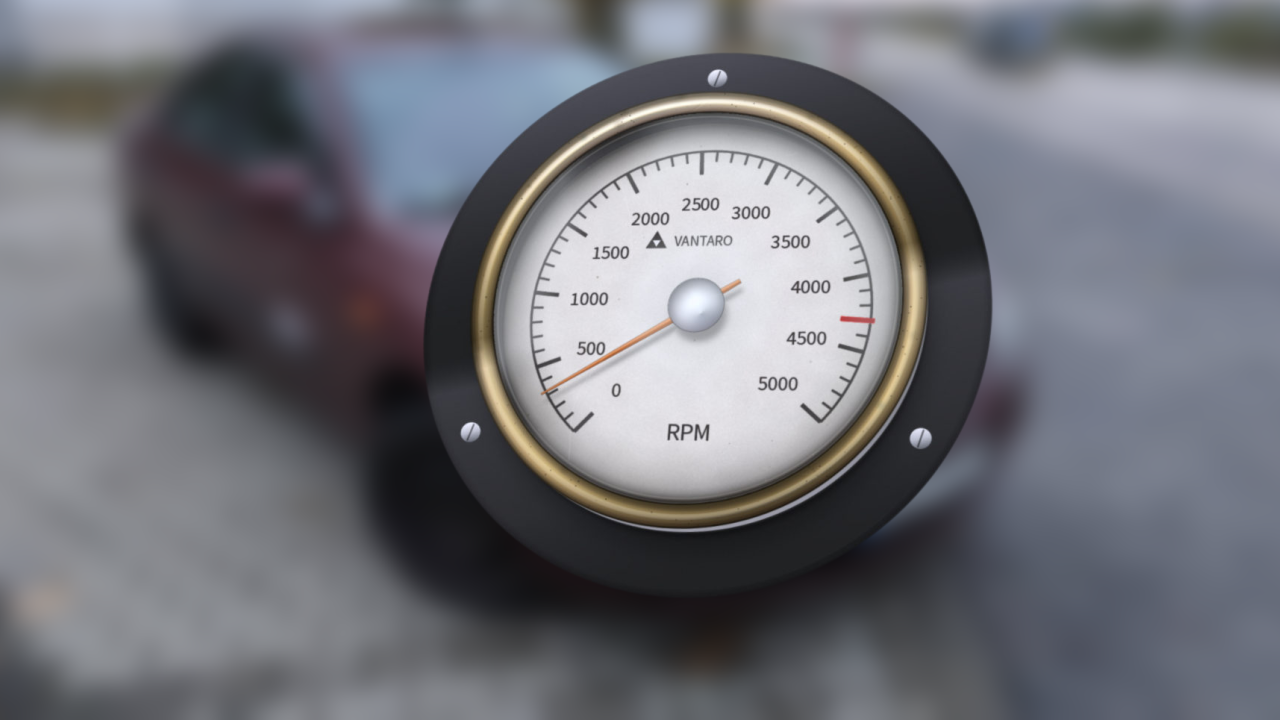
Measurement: 300 rpm
